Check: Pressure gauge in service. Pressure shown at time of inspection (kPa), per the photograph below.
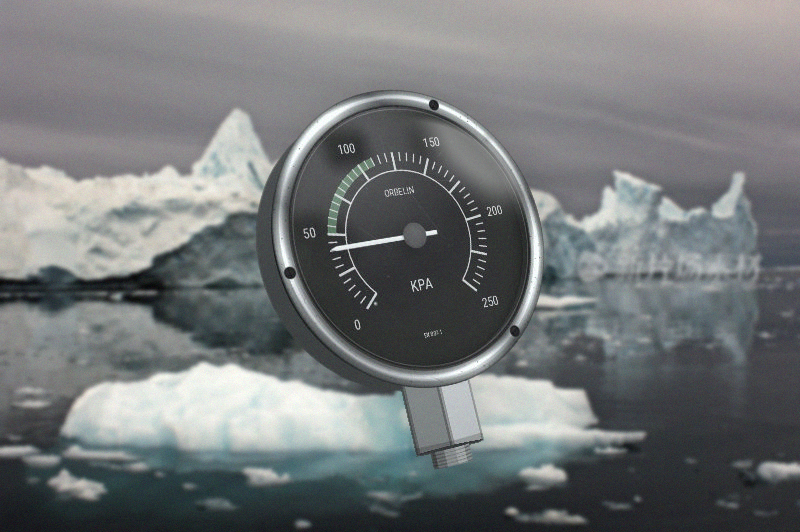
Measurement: 40 kPa
